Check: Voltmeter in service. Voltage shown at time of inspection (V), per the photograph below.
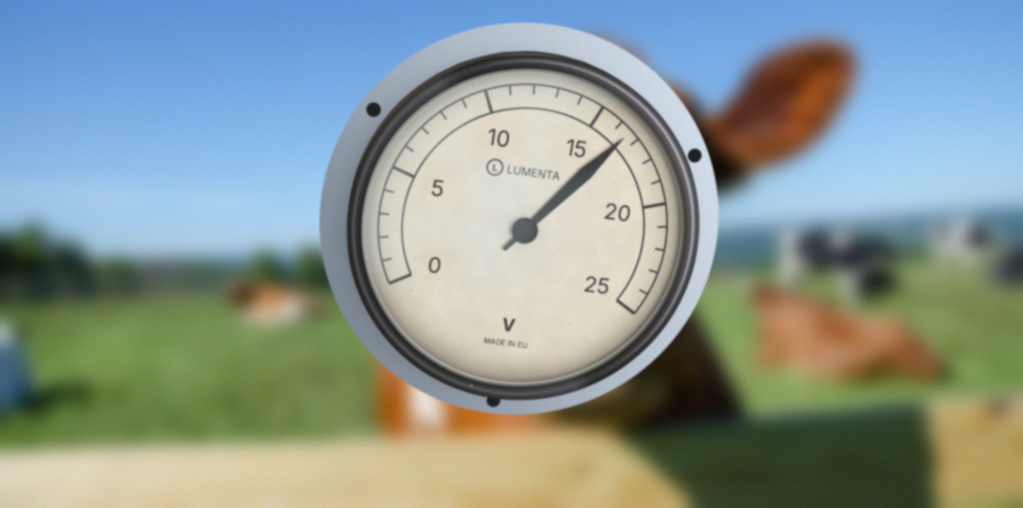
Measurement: 16.5 V
